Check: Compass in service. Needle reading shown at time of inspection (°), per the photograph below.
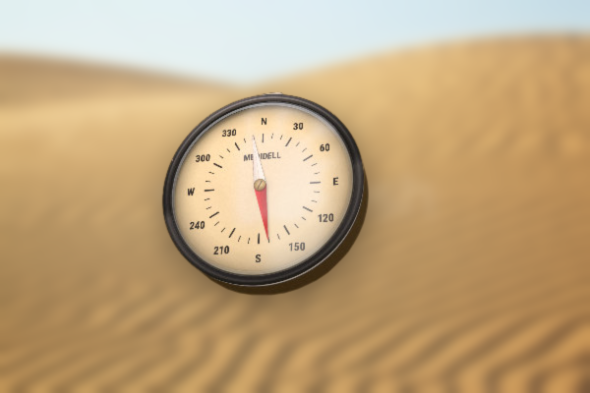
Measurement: 170 °
